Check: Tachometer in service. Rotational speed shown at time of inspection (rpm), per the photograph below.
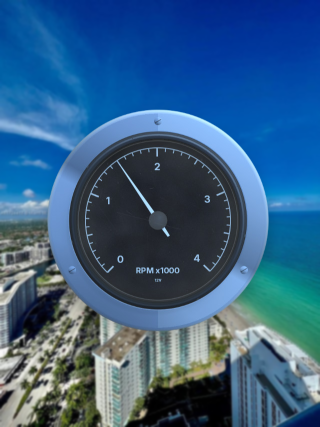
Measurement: 1500 rpm
